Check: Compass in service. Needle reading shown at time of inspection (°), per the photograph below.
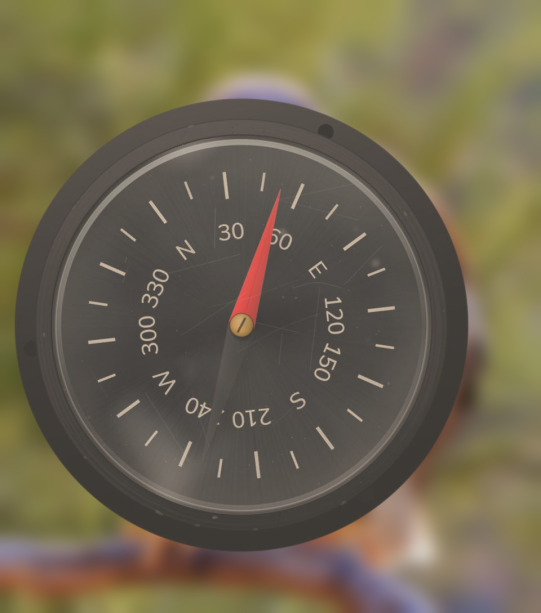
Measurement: 52.5 °
